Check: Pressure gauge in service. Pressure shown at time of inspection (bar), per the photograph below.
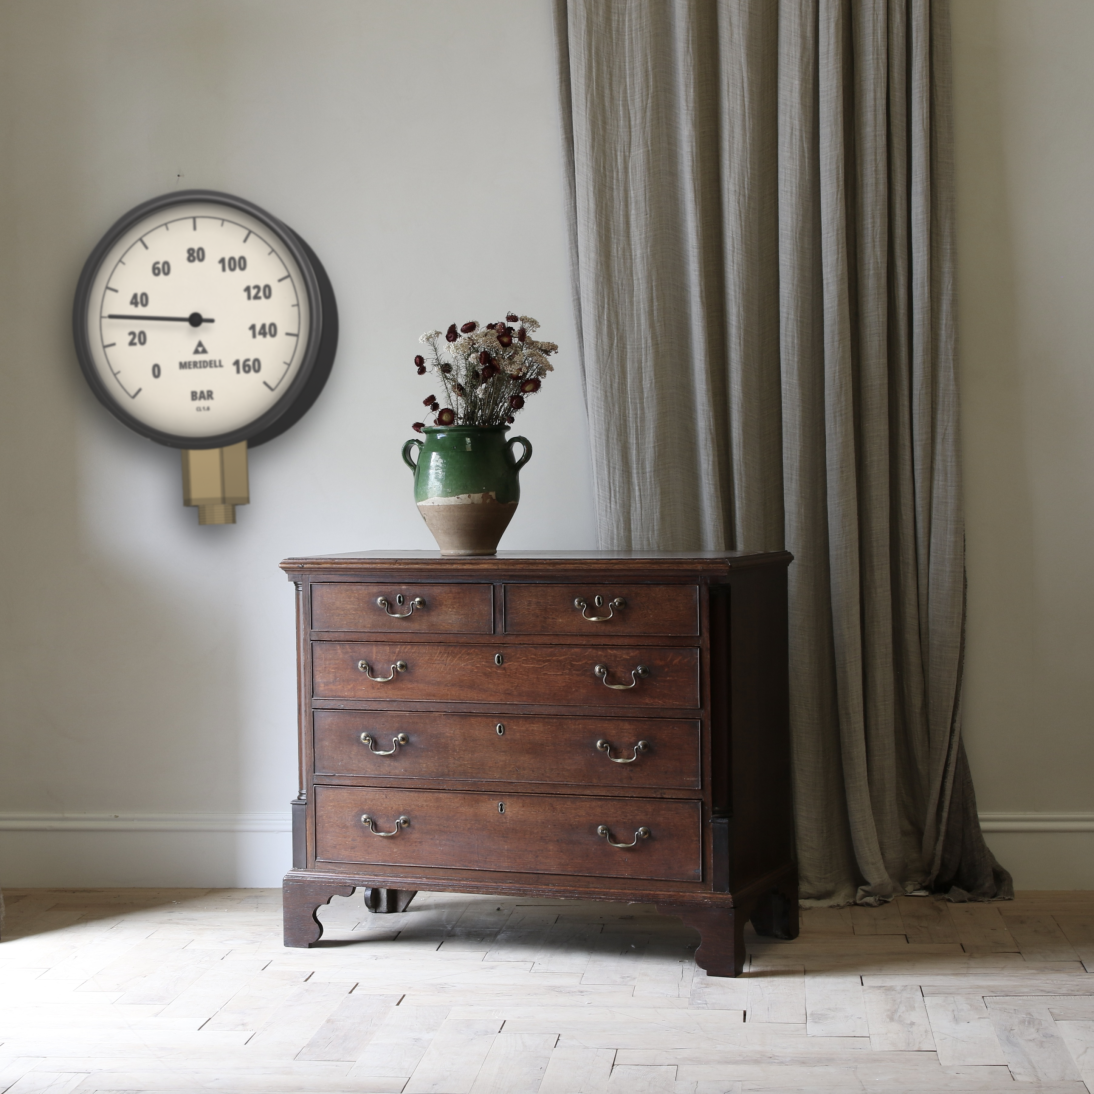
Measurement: 30 bar
